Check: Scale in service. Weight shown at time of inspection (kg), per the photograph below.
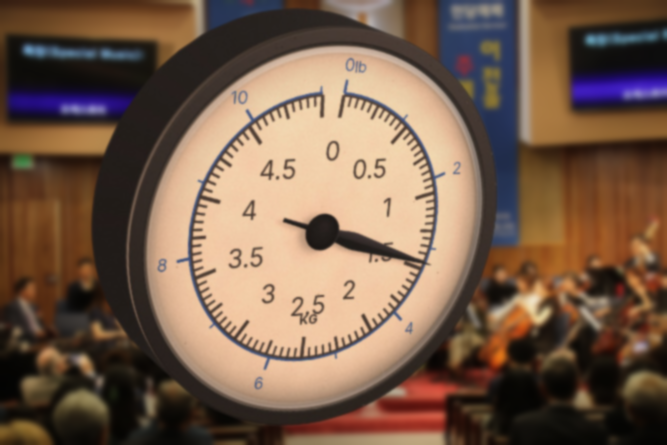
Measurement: 1.45 kg
